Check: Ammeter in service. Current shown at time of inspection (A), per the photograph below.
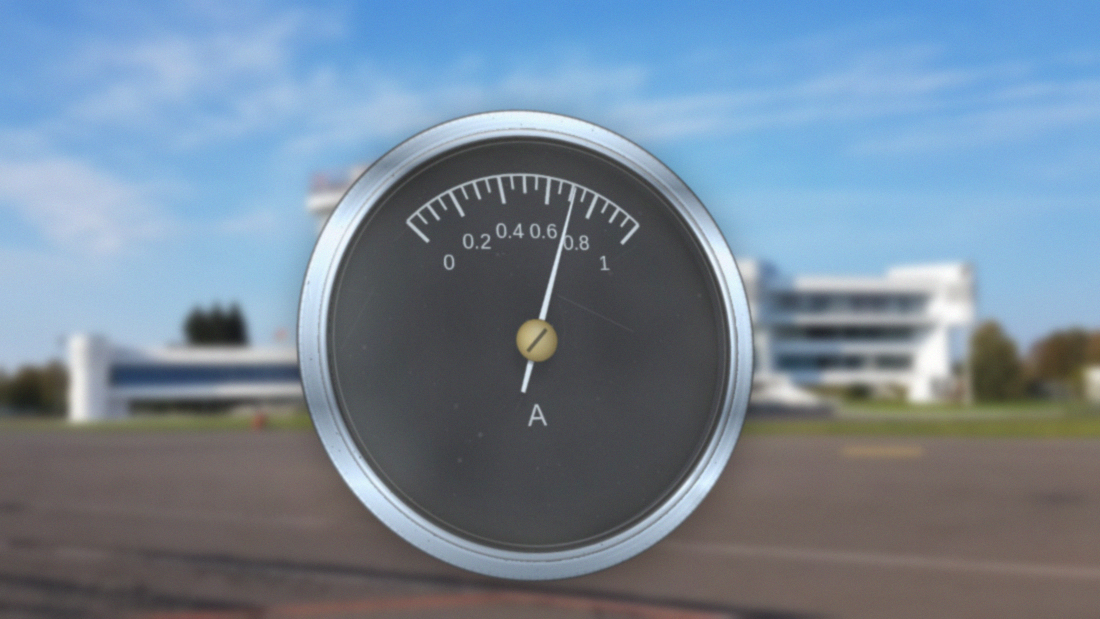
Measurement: 0.7 A
